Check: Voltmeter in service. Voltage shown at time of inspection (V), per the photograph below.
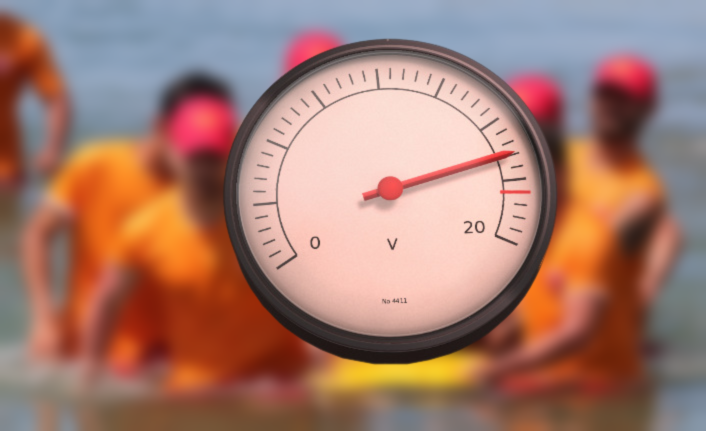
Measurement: 16.5 V
